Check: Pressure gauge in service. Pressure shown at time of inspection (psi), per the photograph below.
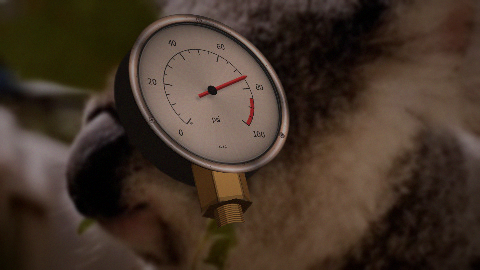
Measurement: 75 psi
